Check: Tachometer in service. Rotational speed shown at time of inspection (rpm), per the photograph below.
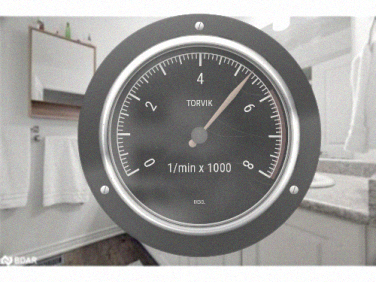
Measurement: 5300 rpm
